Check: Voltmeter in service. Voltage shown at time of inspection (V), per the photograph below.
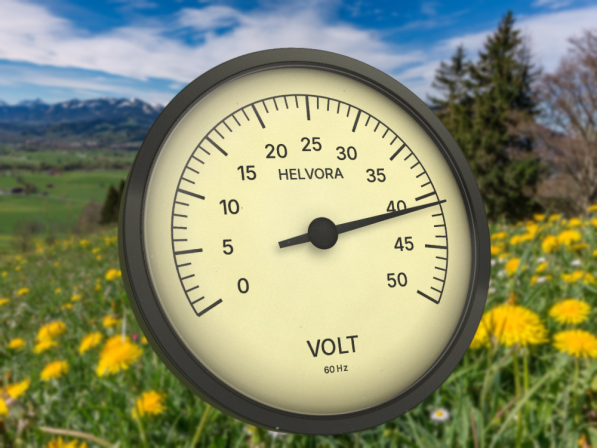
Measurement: 41 V
